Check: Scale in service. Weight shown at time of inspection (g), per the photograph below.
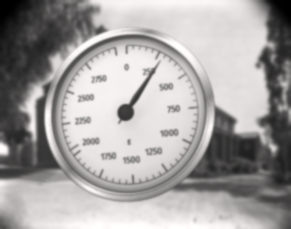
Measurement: 300 g
